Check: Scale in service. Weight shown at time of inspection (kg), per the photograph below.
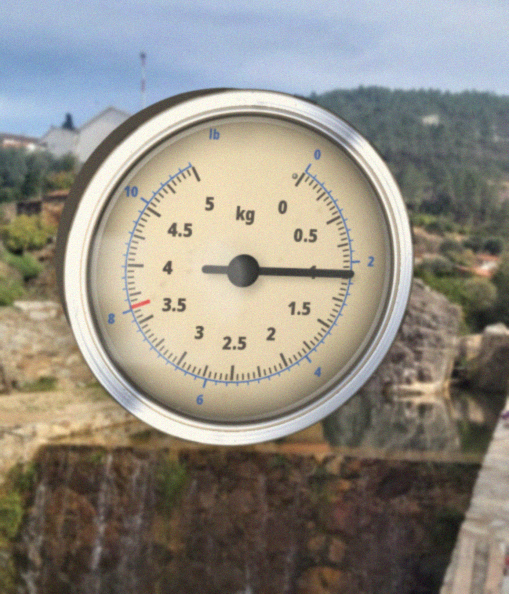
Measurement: 1 kg
